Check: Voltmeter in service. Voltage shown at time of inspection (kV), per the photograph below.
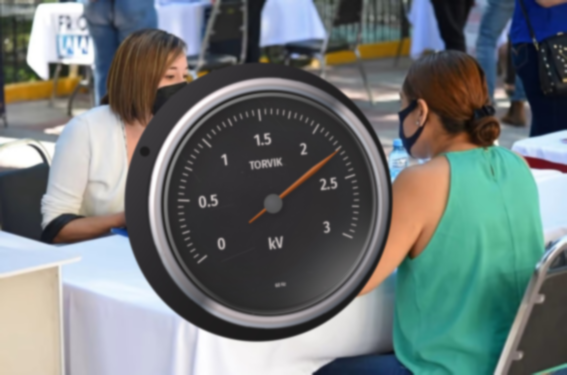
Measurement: 2.25 kV
